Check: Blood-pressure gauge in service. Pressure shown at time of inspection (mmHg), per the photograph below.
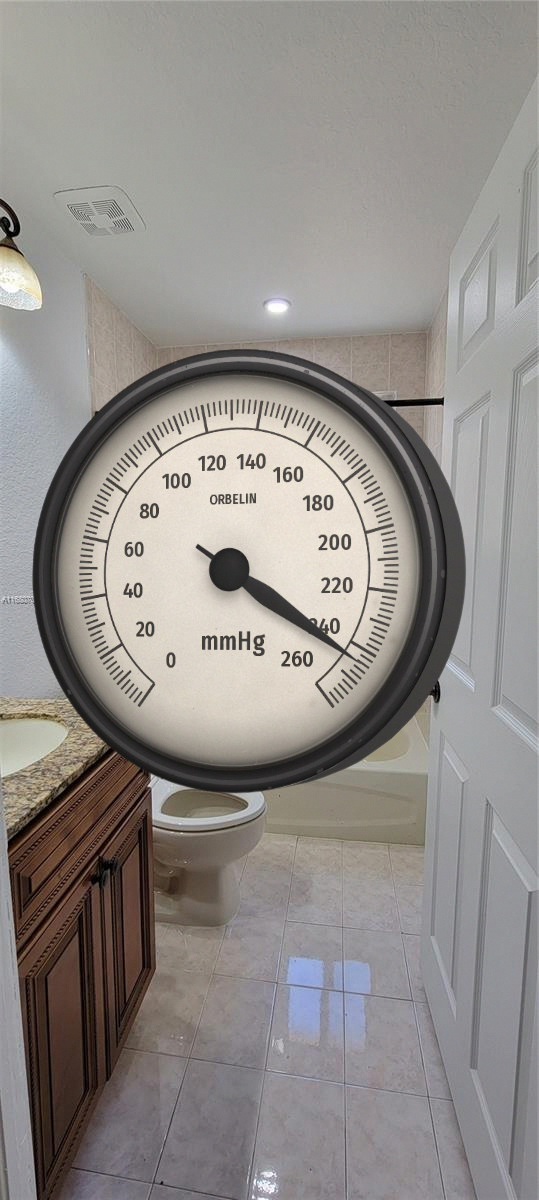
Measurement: 244 mmHg
